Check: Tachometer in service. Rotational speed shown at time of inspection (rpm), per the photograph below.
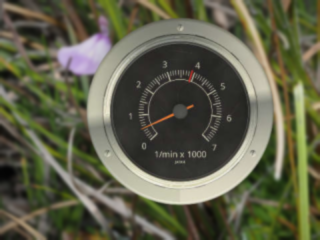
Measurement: 500 rpm
